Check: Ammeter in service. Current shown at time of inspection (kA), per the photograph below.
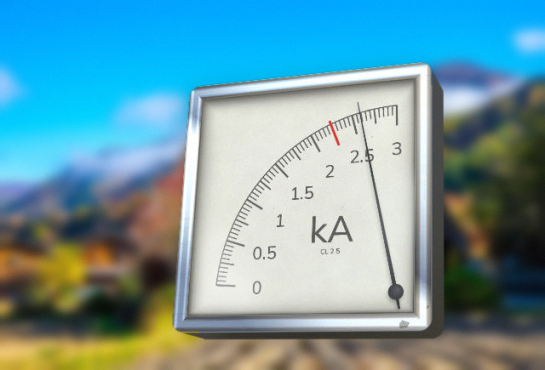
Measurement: 2.6 kA
